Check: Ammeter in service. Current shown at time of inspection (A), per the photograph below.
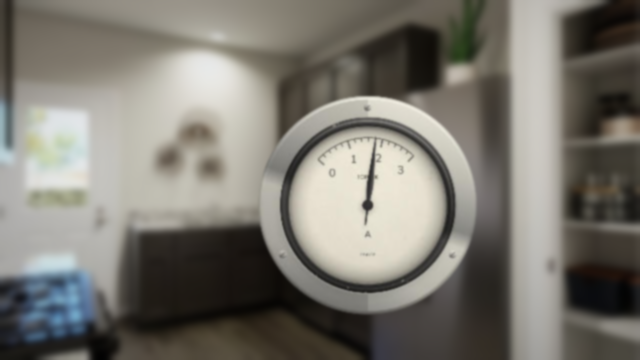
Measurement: 1.8 A
